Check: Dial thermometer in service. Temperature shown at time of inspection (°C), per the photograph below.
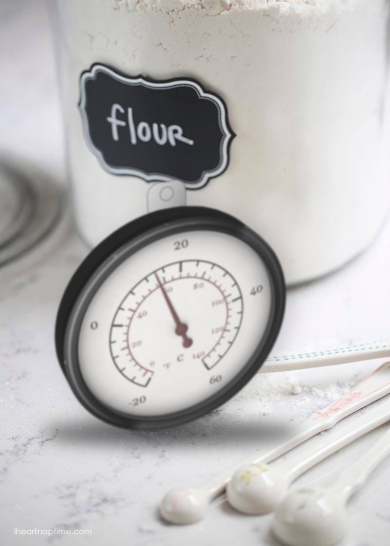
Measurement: 14 °C
